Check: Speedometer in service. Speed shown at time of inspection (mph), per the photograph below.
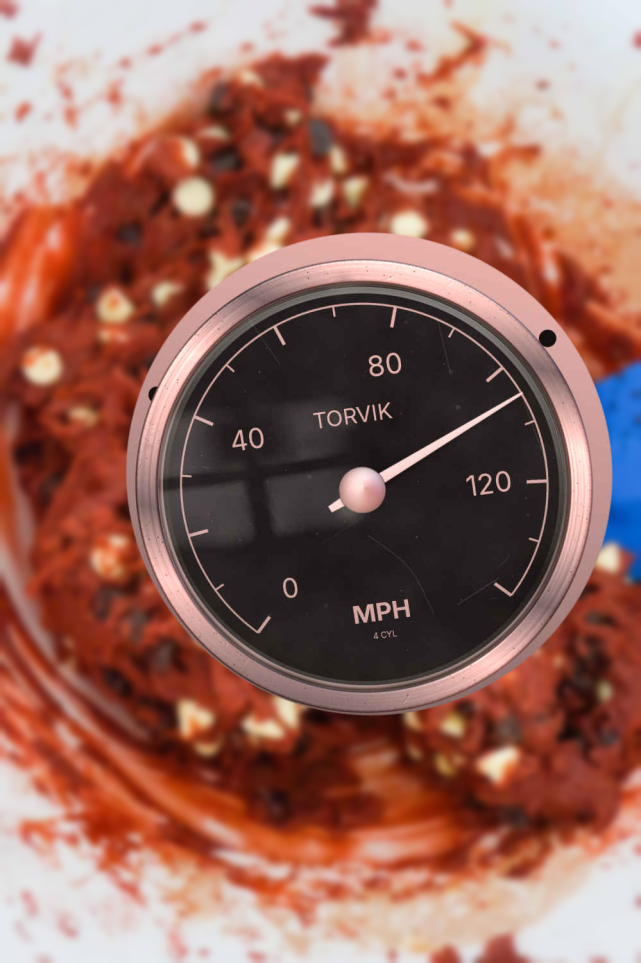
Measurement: 105 mph
